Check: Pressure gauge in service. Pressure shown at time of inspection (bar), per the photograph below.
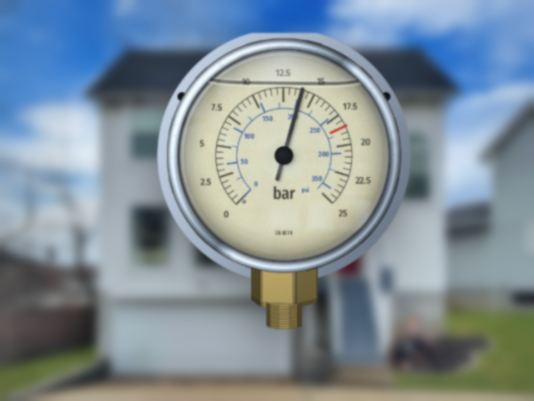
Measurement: 14 bar
